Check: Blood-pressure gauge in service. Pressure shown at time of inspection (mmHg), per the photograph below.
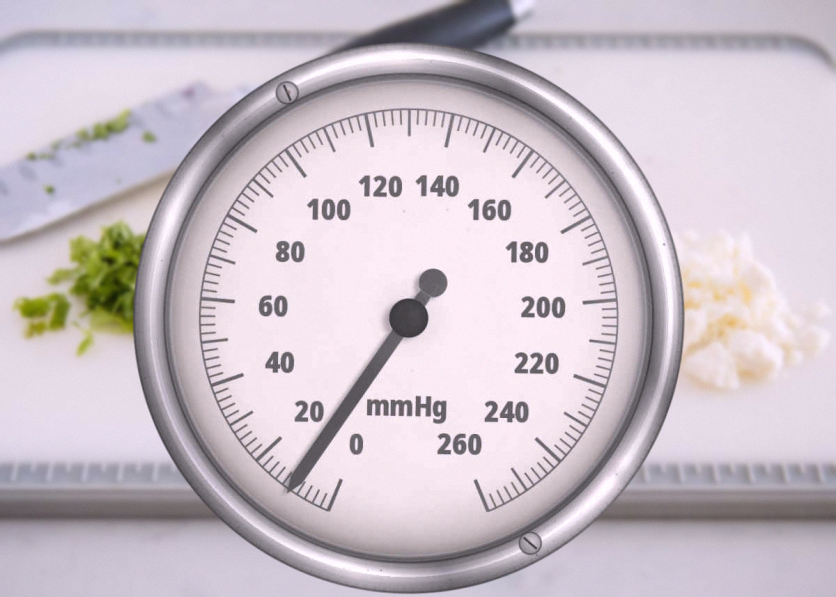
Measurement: 10 mmHg
